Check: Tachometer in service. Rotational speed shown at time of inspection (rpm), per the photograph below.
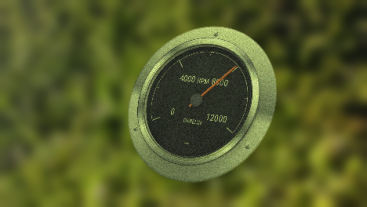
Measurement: 8000 rpm
